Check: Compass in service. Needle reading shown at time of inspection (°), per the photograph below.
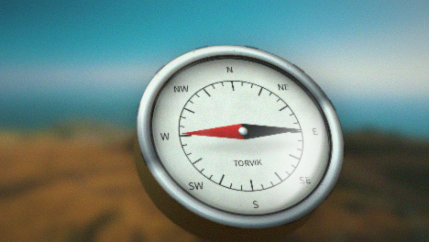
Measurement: 270 °
